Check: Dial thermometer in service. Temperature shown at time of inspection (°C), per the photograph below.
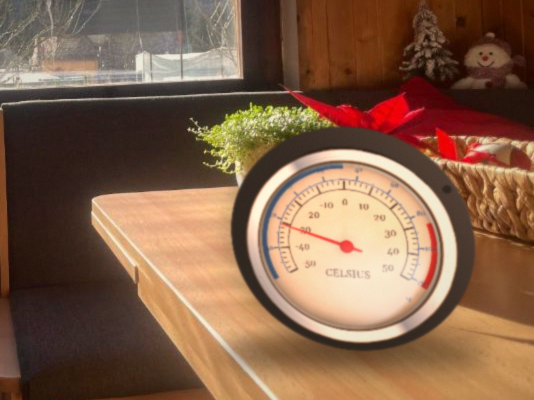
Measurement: -30 °C
